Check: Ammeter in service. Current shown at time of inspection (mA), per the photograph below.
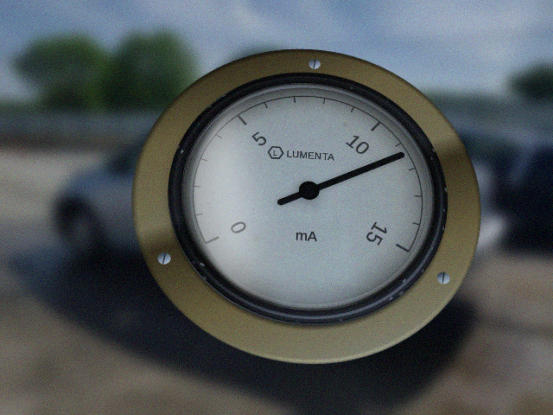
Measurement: 11.5 mA
